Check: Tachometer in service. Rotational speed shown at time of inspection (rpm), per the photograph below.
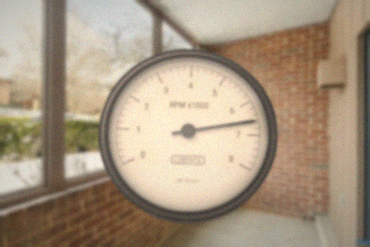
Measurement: 6600 rpm
